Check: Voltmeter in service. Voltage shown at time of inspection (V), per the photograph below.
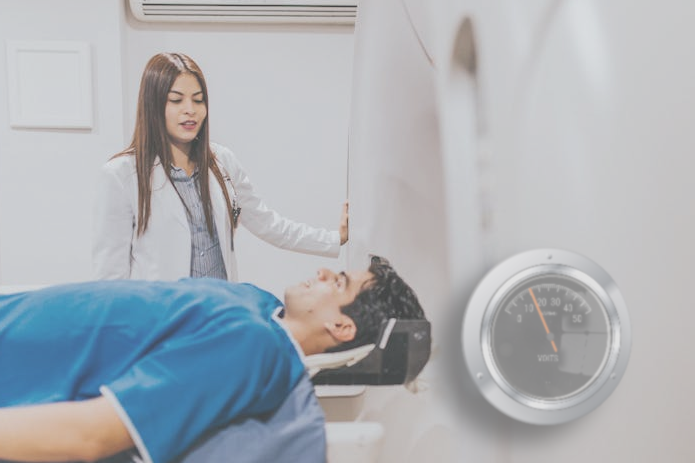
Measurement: 15 V
